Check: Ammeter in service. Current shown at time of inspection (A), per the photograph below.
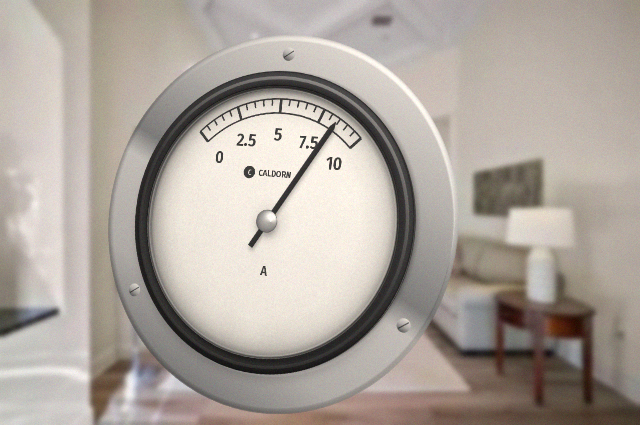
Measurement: 8.5 A
